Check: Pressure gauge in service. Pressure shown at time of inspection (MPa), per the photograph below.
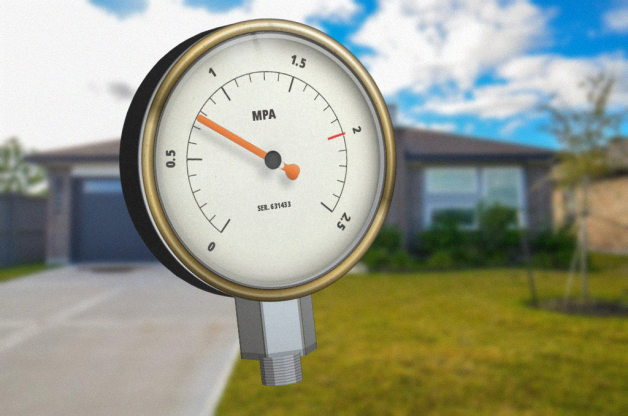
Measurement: 0.75 MPa
